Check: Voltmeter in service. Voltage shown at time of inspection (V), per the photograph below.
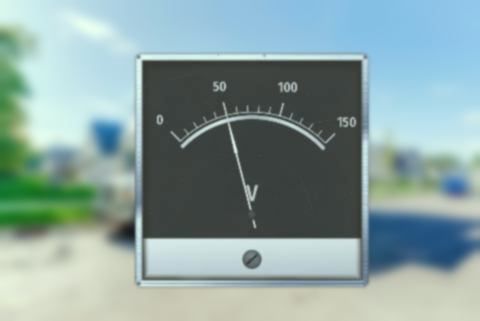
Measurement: 50 V
